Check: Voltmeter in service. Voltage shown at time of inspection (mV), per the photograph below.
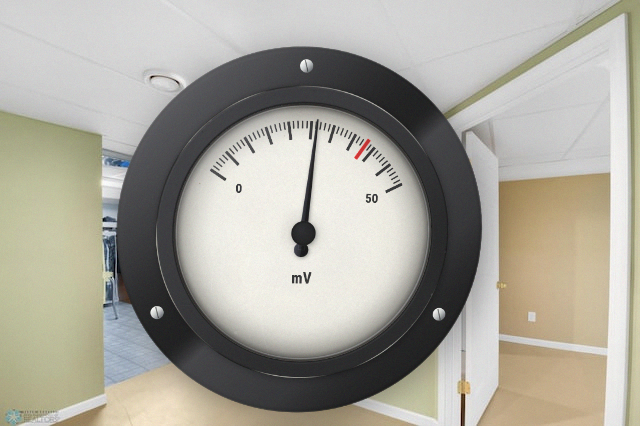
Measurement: 26 mV
